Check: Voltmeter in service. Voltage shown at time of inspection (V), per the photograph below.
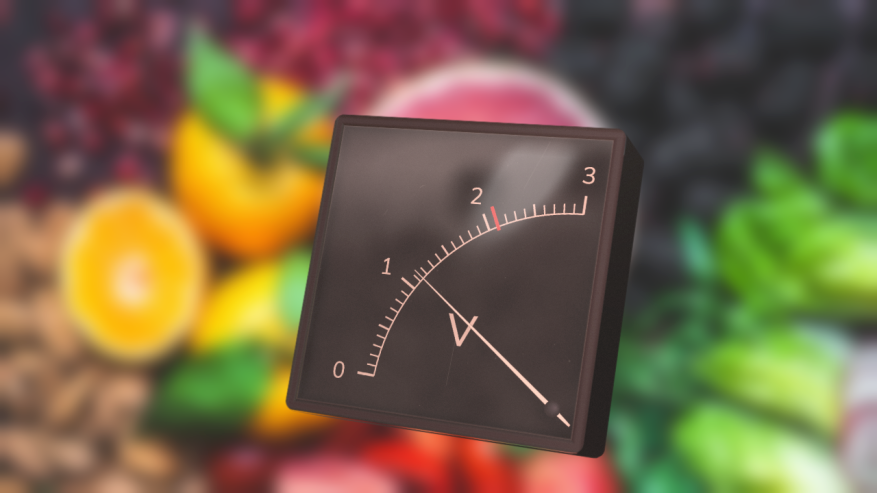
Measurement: 1.15 V
